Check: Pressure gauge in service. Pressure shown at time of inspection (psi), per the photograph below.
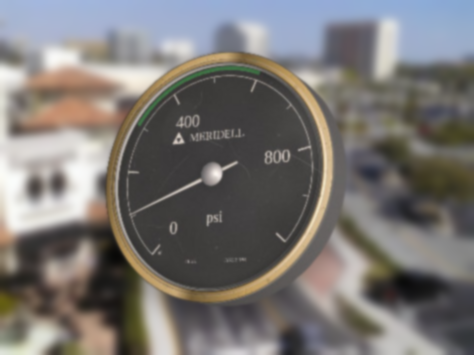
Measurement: 100 psi
